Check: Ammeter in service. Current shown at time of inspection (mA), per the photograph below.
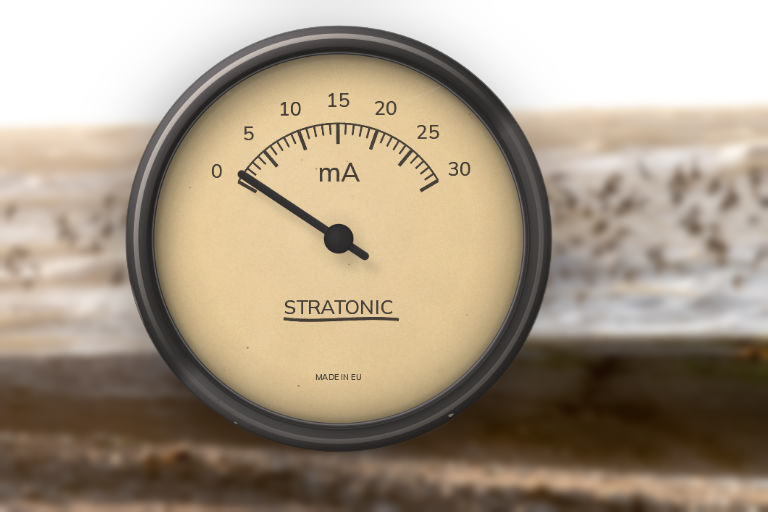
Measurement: 1 mA
